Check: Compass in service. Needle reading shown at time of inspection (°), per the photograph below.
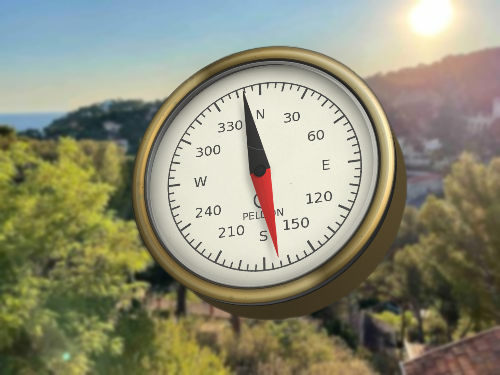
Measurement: 170 °
